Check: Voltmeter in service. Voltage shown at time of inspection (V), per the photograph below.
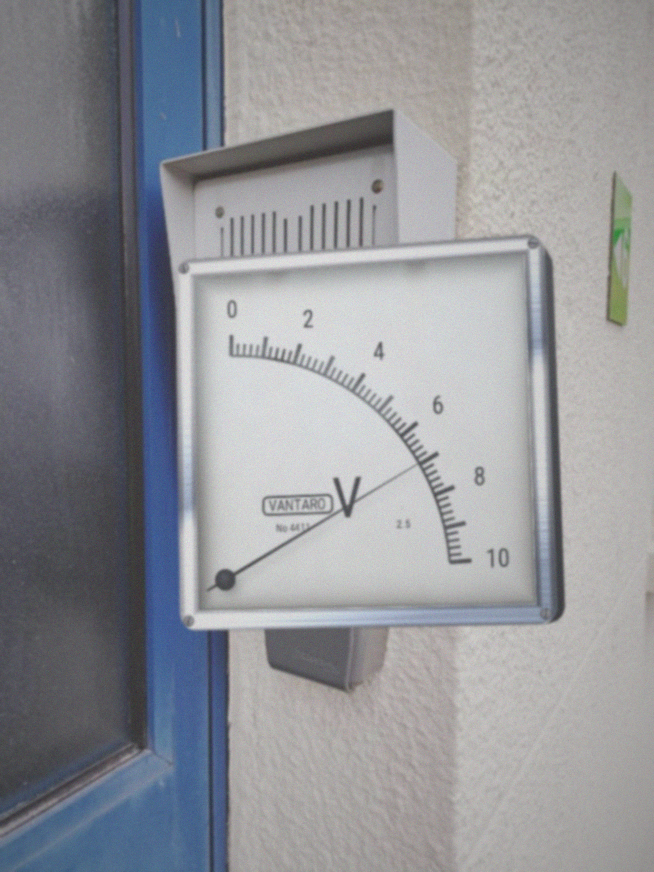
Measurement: 7 V
